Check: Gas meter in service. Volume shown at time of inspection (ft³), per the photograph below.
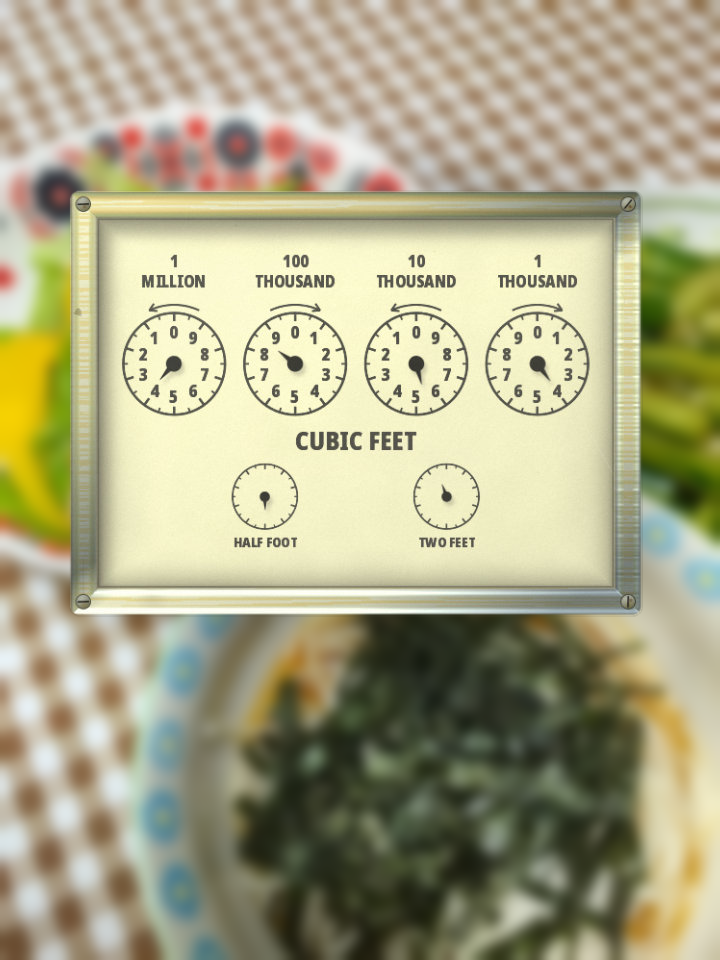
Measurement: 385400 ft³
